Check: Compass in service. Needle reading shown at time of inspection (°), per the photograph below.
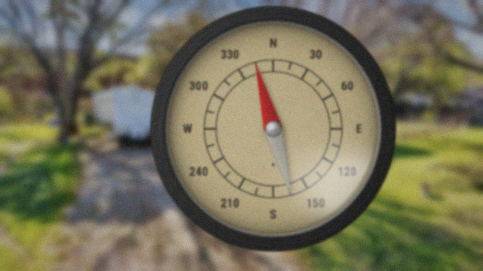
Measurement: 345 °
